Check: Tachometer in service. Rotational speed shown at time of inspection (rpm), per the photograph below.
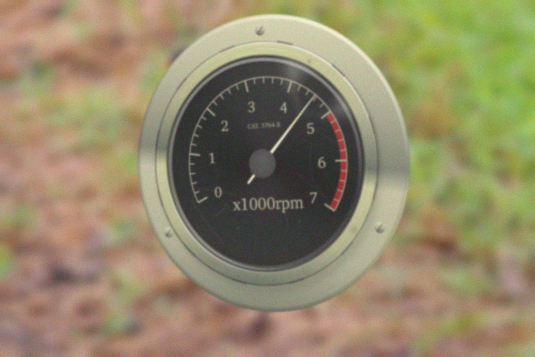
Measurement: 4600 rpm
